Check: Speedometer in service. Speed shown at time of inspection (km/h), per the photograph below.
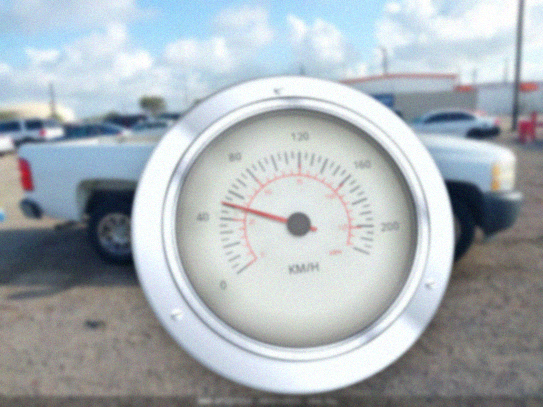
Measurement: 50 km/h
